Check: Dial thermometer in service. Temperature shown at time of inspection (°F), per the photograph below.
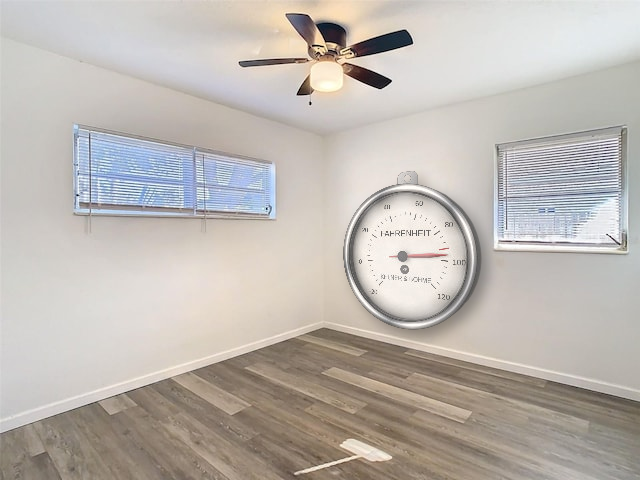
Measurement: 96 °F
